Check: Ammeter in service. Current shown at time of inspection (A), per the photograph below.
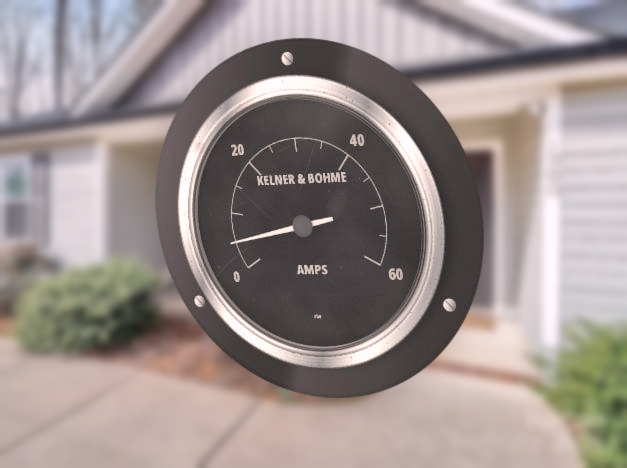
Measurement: 5 A
